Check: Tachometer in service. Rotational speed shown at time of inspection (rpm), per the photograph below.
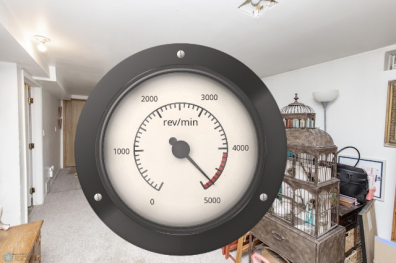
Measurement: 4800 rpm
